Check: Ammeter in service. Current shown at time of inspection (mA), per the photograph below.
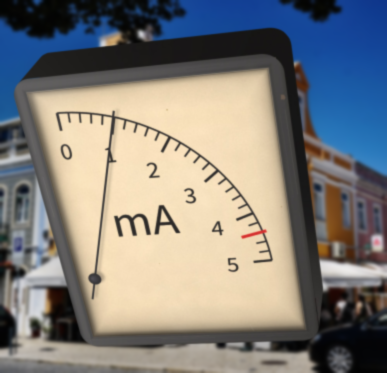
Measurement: 1 mA
